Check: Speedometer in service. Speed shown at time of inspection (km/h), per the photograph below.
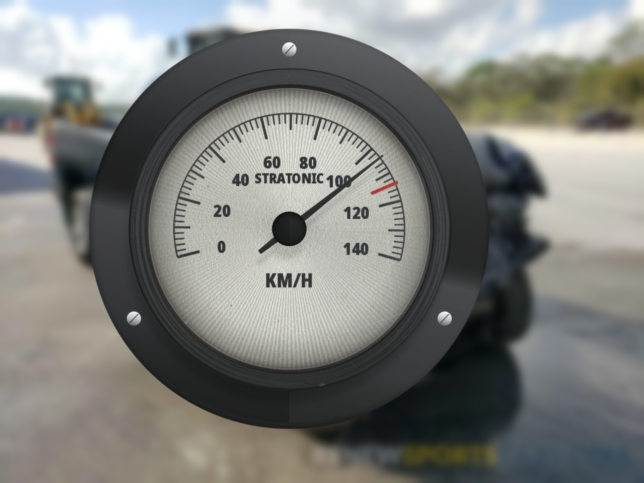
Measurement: 104 km/h
